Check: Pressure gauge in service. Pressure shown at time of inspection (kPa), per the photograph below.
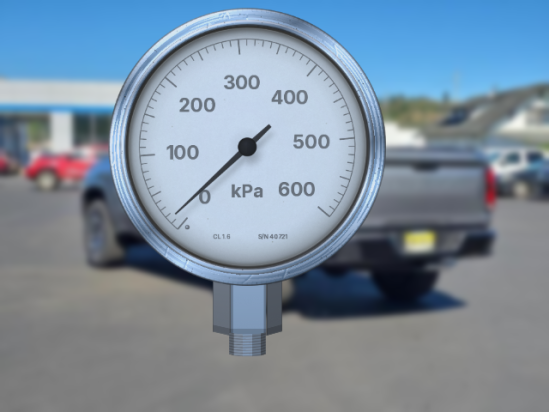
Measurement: 15 kPa
